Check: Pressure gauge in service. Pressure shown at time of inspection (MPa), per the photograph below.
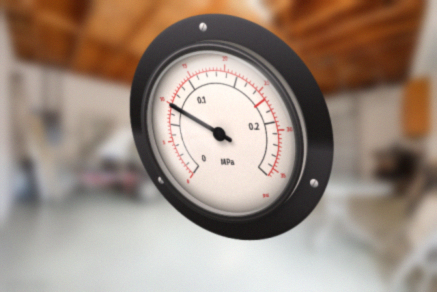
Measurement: 0.07 MPa
